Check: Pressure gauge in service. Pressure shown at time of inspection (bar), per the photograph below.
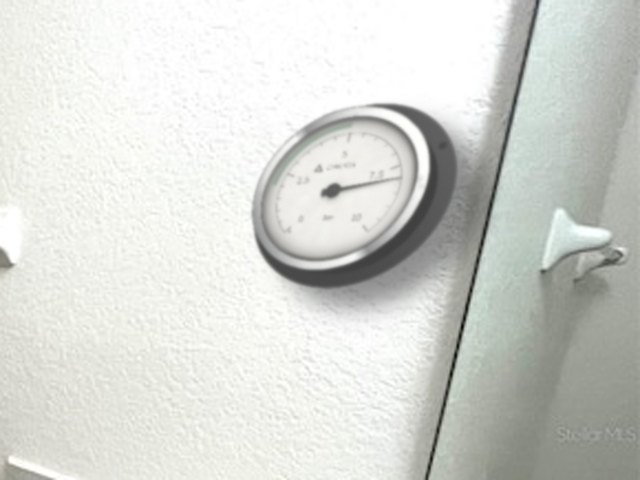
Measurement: 8 bar
